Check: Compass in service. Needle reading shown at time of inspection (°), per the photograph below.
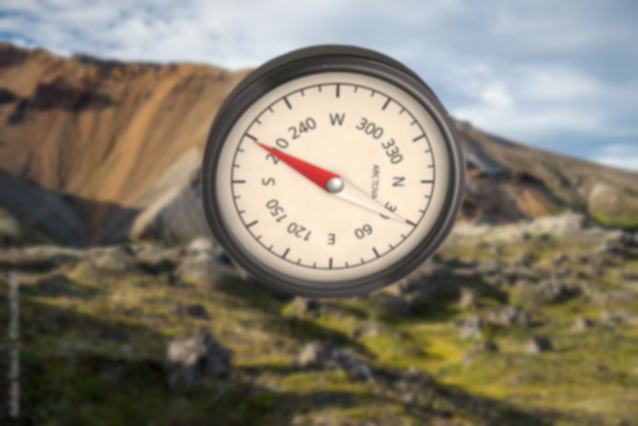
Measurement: 210 °
